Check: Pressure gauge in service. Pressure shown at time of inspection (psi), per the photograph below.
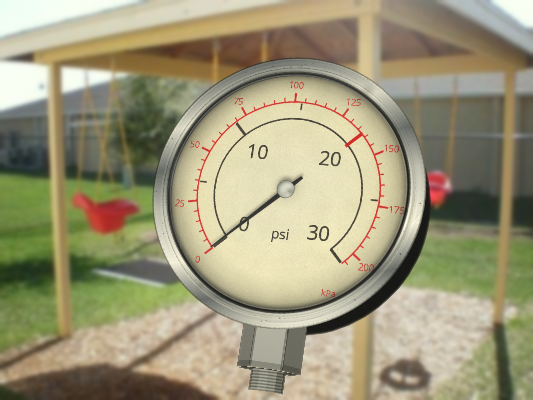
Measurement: 0 psi
